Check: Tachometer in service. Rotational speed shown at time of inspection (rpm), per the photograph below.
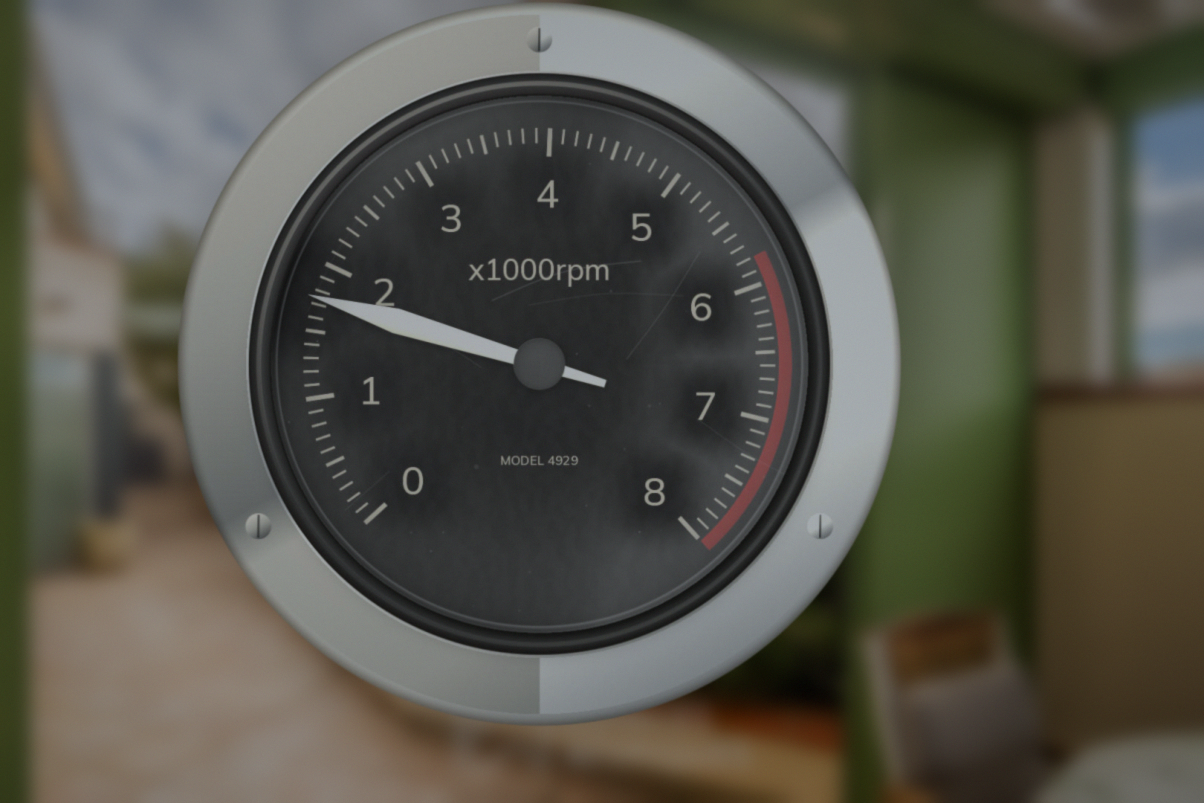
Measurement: 1750 rpm
